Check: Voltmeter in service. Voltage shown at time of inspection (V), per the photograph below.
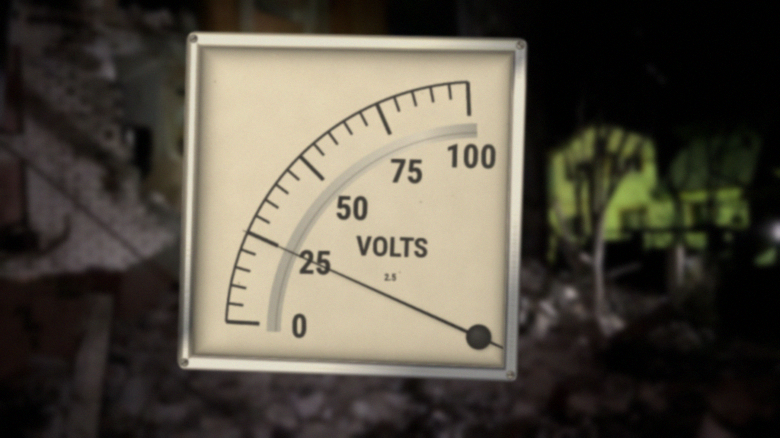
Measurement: 25 V
